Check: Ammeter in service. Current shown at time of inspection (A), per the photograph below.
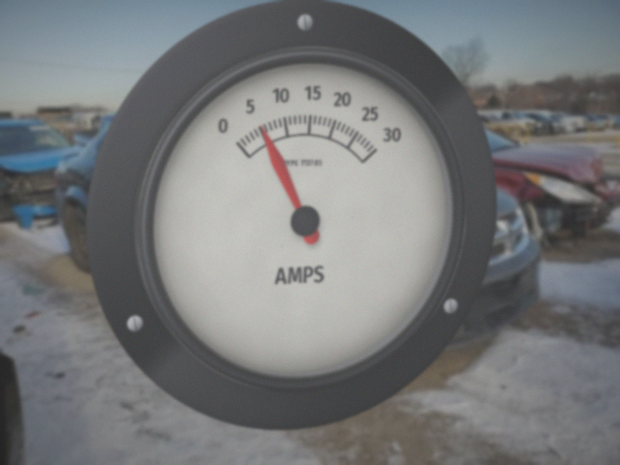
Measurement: 5 A
